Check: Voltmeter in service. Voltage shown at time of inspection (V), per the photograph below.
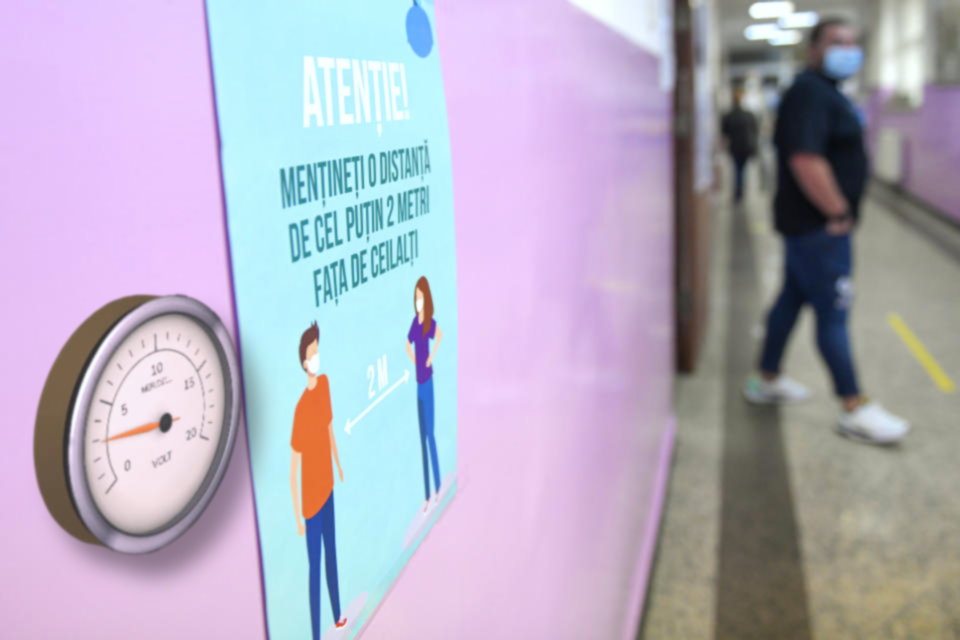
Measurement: 3 V
